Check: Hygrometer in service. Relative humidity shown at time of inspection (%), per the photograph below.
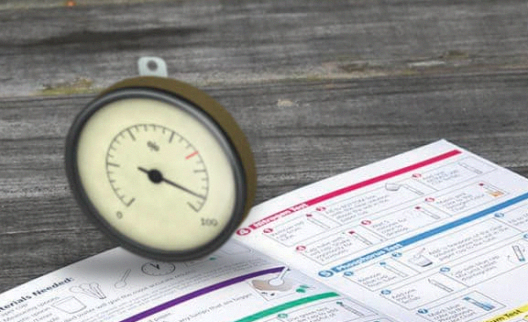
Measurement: 92 %
